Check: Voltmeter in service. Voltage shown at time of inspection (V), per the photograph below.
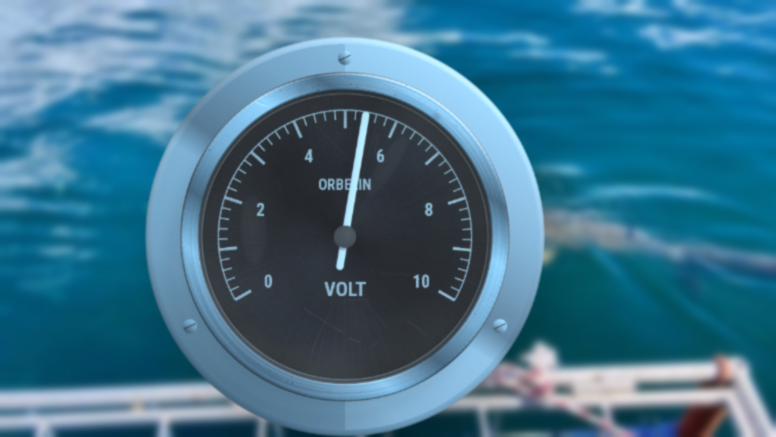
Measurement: 5.4 V
